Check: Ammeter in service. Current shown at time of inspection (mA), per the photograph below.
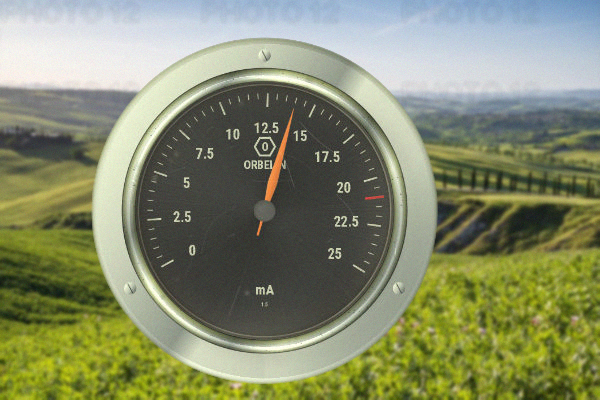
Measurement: 14 mA
